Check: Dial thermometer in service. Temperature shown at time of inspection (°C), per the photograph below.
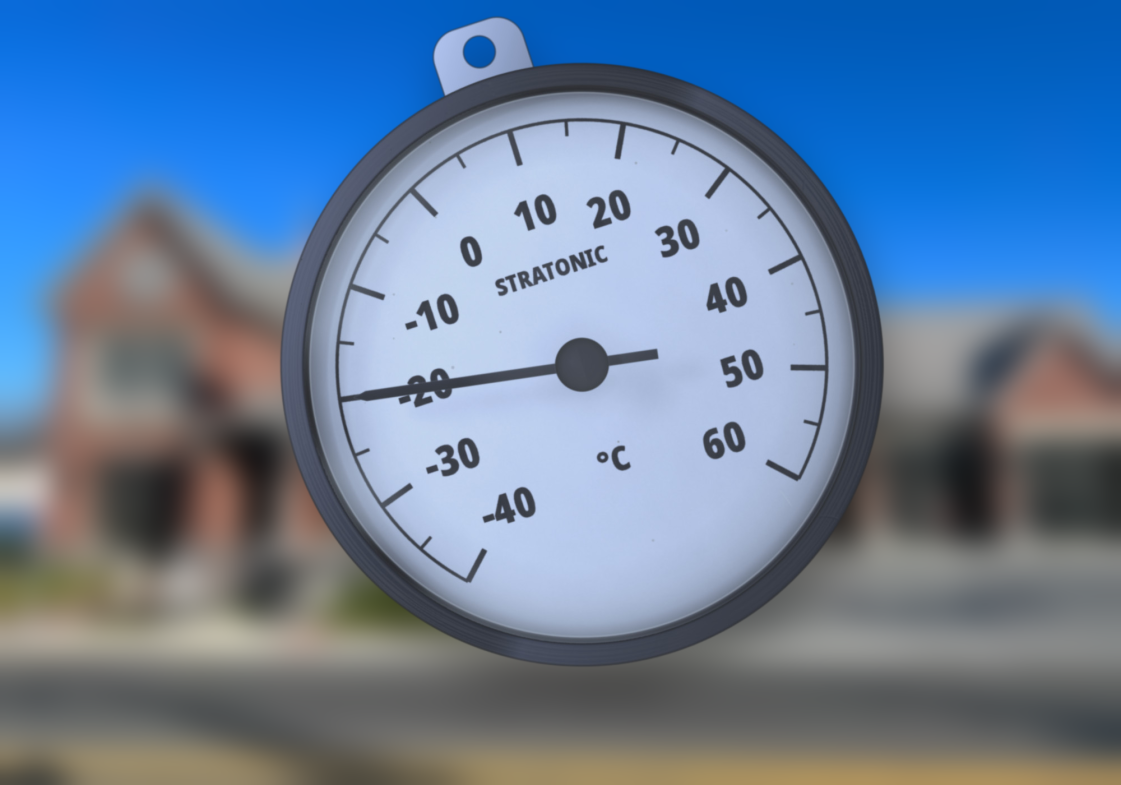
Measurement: -20 °C
